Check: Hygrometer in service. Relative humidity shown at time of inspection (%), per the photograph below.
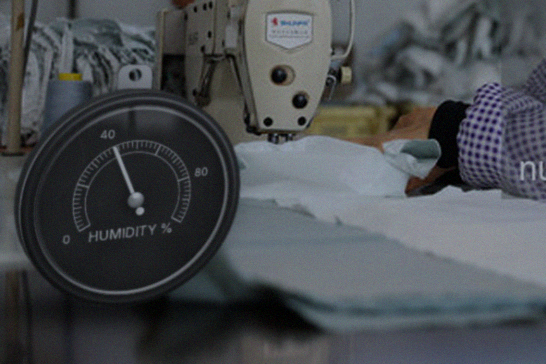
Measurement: 40 %
